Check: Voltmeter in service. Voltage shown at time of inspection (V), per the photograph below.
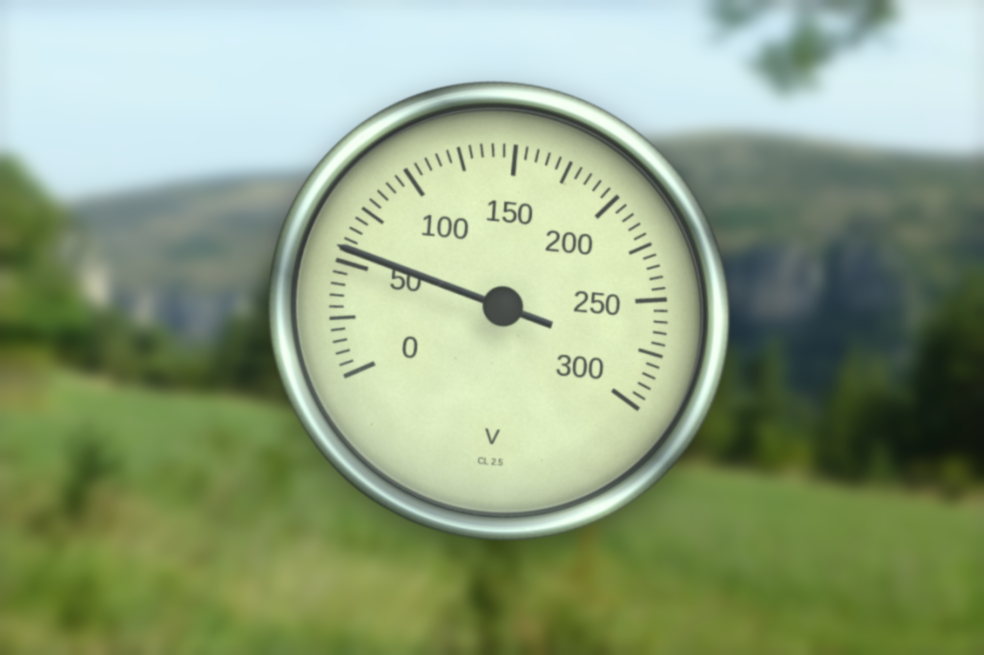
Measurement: 55 V
